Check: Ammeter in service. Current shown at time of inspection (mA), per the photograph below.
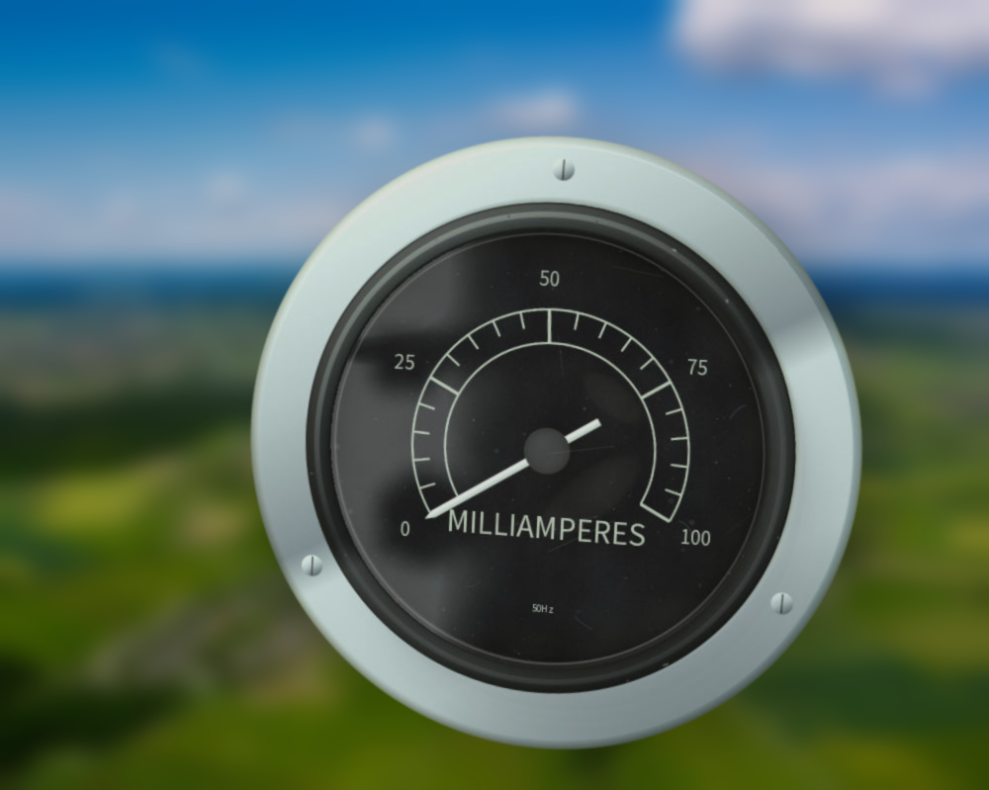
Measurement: 0 mA
